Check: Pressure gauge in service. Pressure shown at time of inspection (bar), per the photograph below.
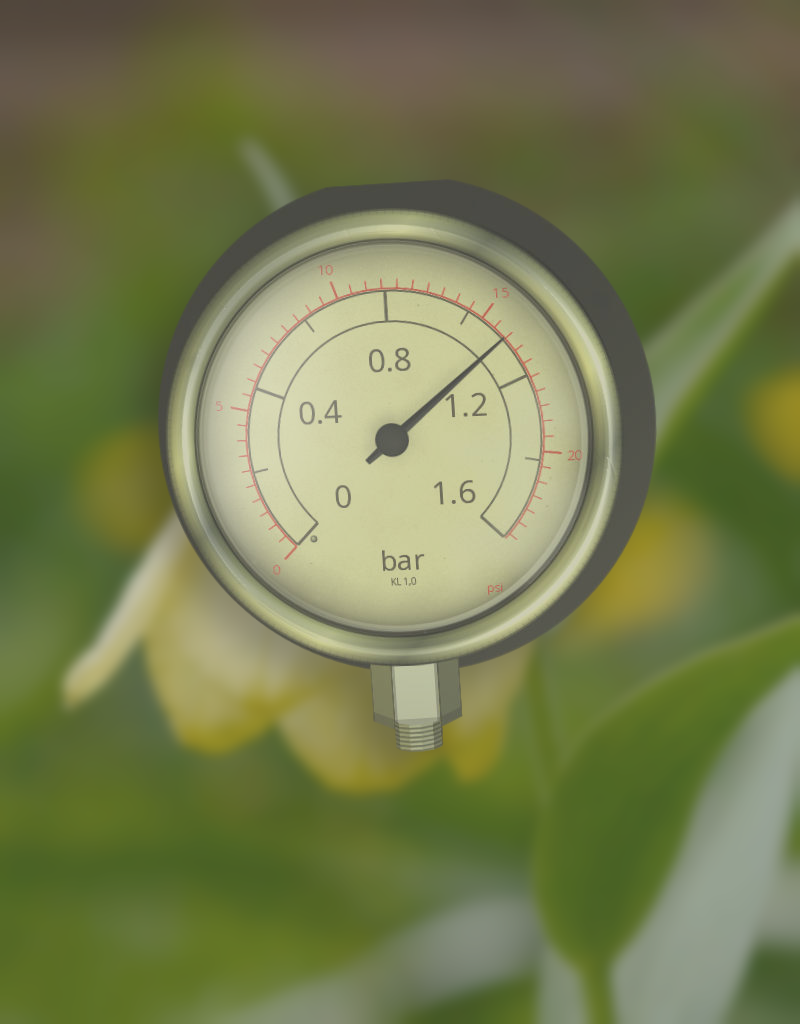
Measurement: 1.1 bar
